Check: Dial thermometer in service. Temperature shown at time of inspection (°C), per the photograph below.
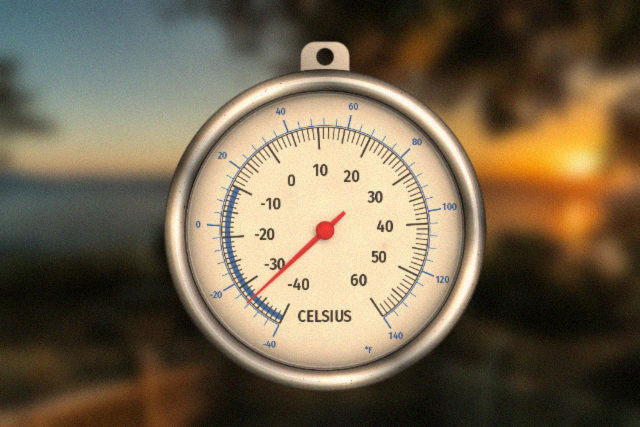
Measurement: -33 °C
